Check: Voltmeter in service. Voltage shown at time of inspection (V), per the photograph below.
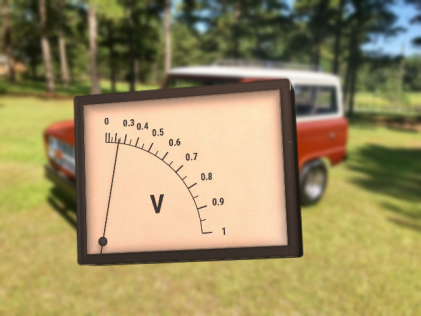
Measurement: 0.25 V
